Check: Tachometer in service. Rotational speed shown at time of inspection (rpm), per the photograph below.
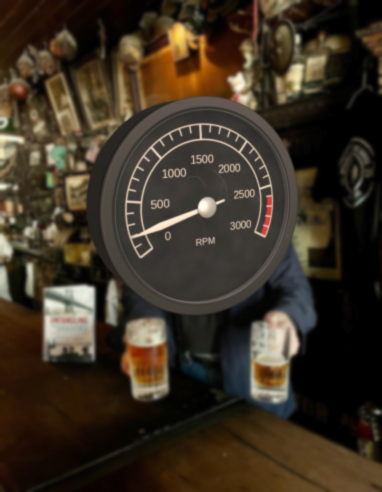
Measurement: 200 rpm
